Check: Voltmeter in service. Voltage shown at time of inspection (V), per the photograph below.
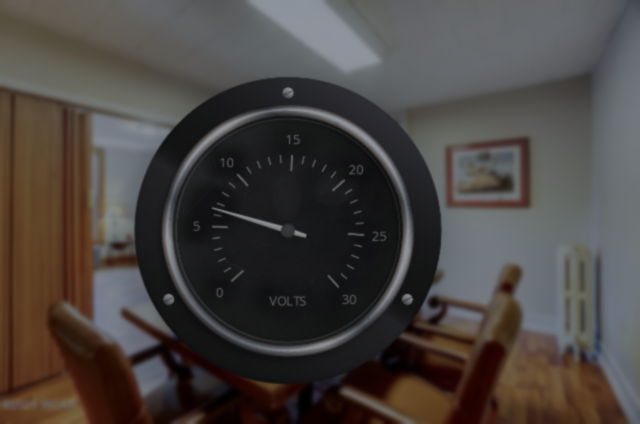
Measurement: 6.5 V
